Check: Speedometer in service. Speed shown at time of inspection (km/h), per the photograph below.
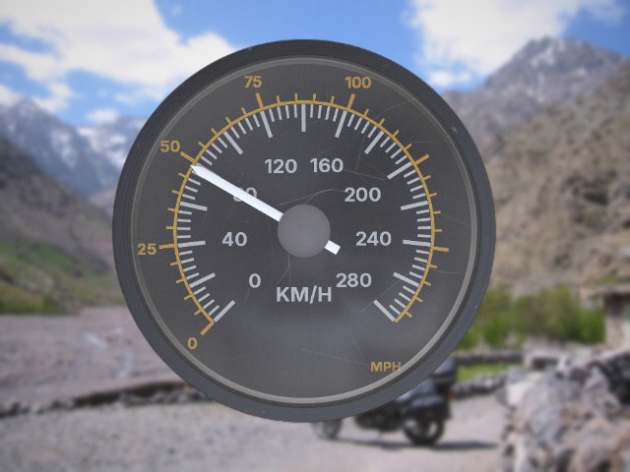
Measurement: 78 km/h
